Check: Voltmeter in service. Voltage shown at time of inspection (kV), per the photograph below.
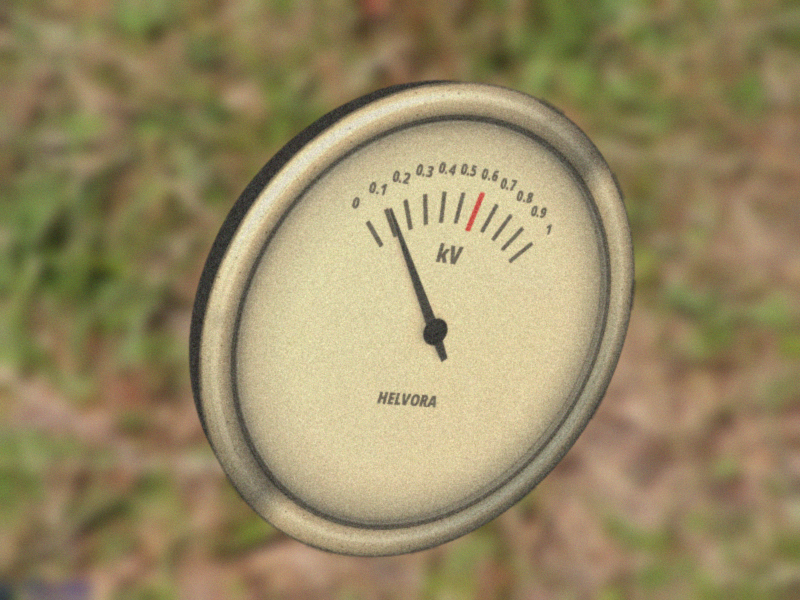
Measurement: 0.1 kV
